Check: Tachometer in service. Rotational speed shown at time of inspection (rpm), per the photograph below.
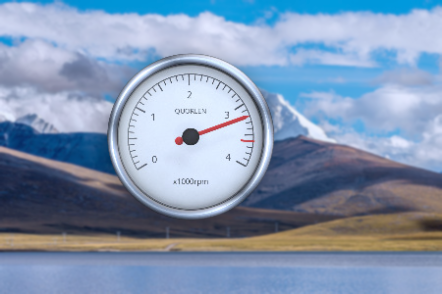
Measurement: 3200 rpm
